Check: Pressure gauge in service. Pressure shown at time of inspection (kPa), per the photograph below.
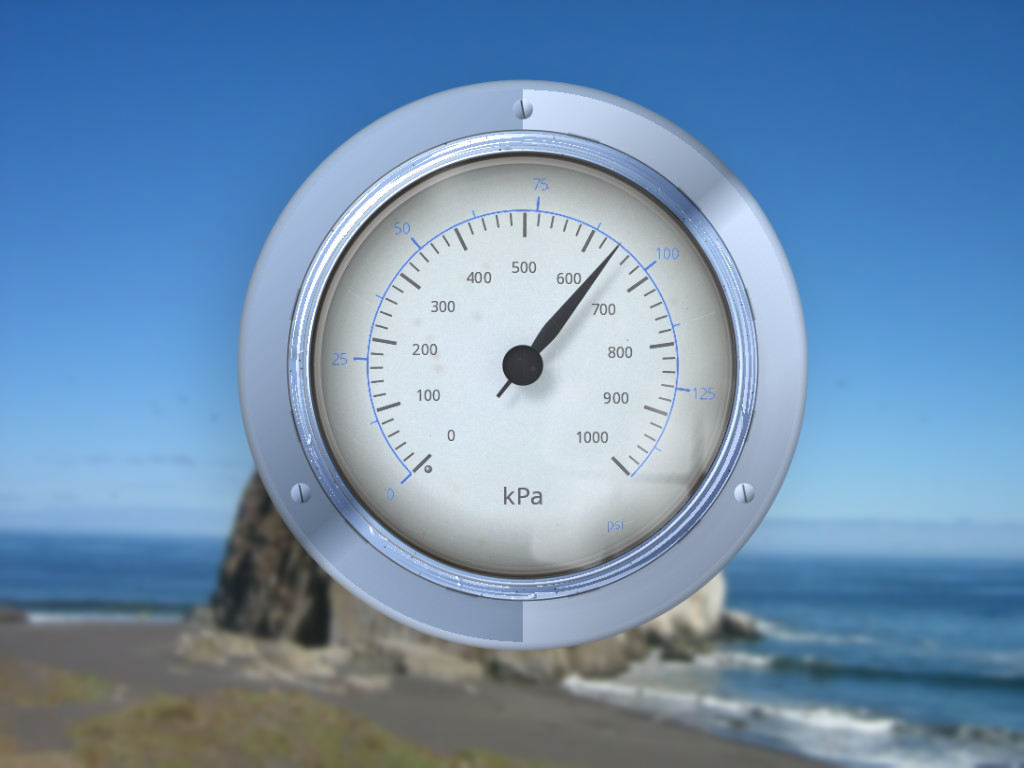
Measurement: 640 kPa
